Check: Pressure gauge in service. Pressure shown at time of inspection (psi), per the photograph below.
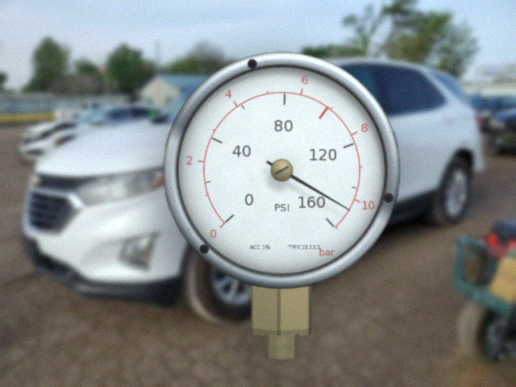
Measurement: 150 psi
